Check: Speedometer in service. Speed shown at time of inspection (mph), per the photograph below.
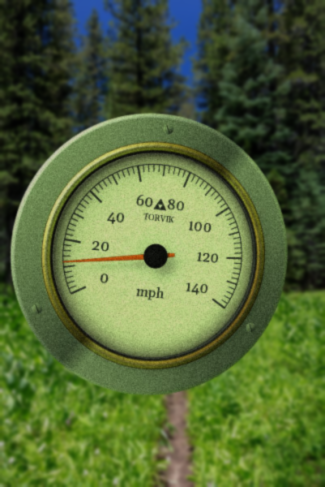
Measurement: 12 mph
